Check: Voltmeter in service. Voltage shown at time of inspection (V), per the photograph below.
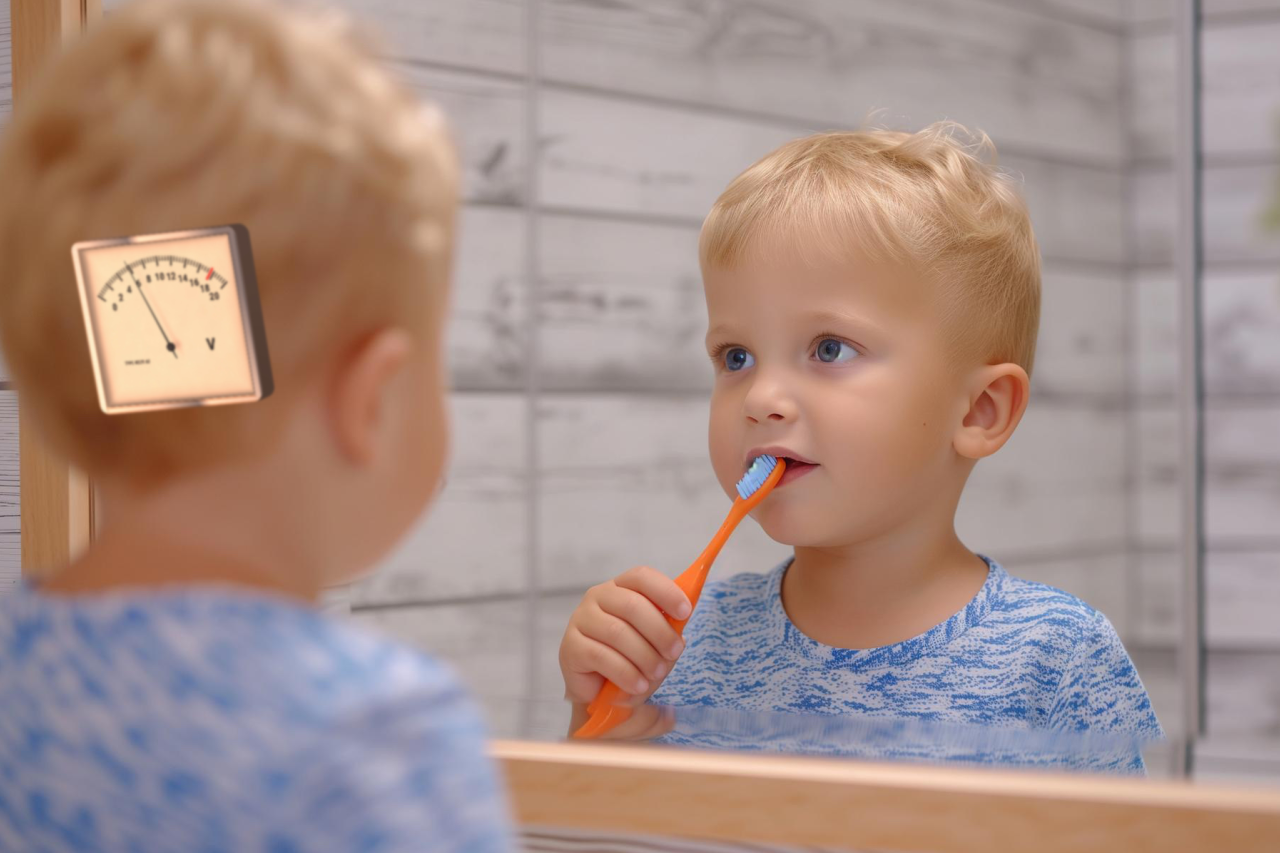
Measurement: 6 V
